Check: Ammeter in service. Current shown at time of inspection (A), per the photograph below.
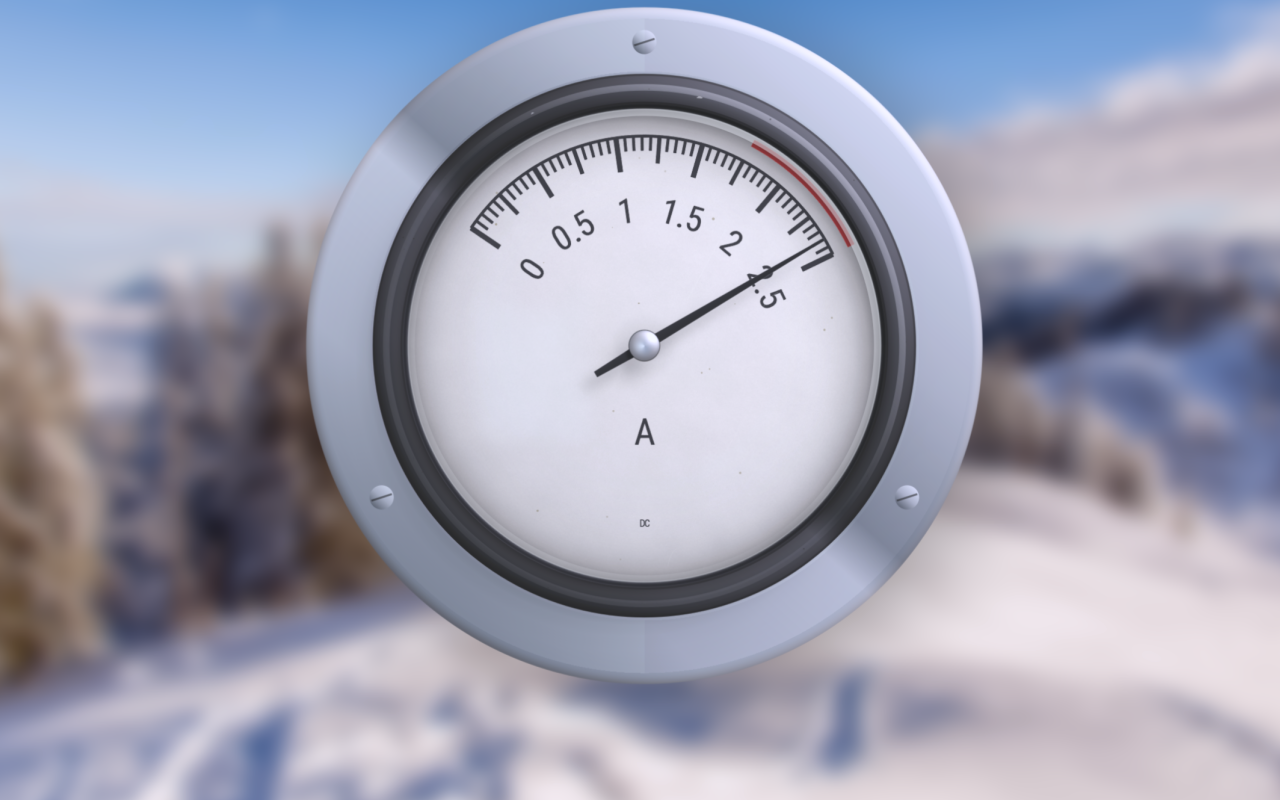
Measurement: 2.4 A
